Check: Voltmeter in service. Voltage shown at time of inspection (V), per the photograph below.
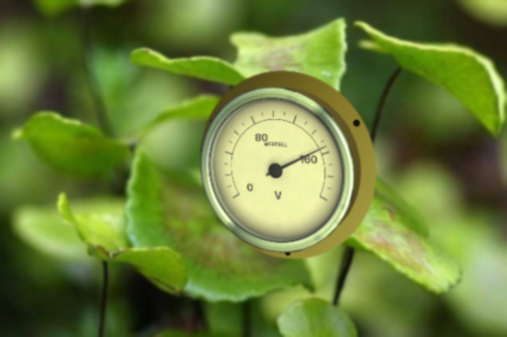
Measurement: 155 V
